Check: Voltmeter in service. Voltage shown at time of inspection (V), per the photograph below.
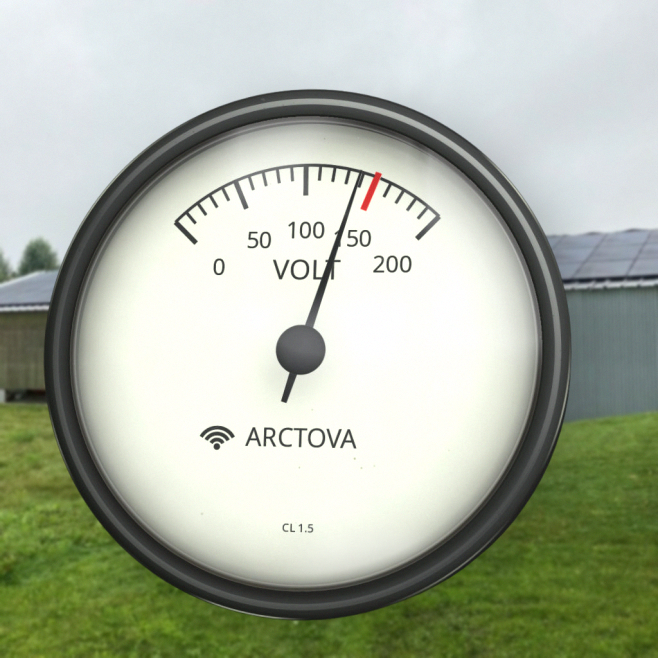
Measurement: 140 V
